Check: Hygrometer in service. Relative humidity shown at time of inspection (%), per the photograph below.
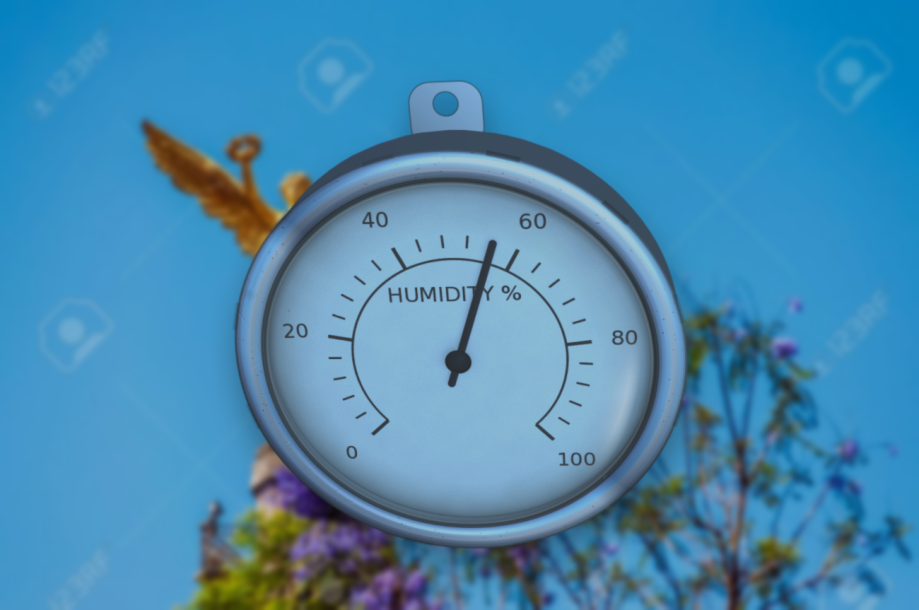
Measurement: 56 %
